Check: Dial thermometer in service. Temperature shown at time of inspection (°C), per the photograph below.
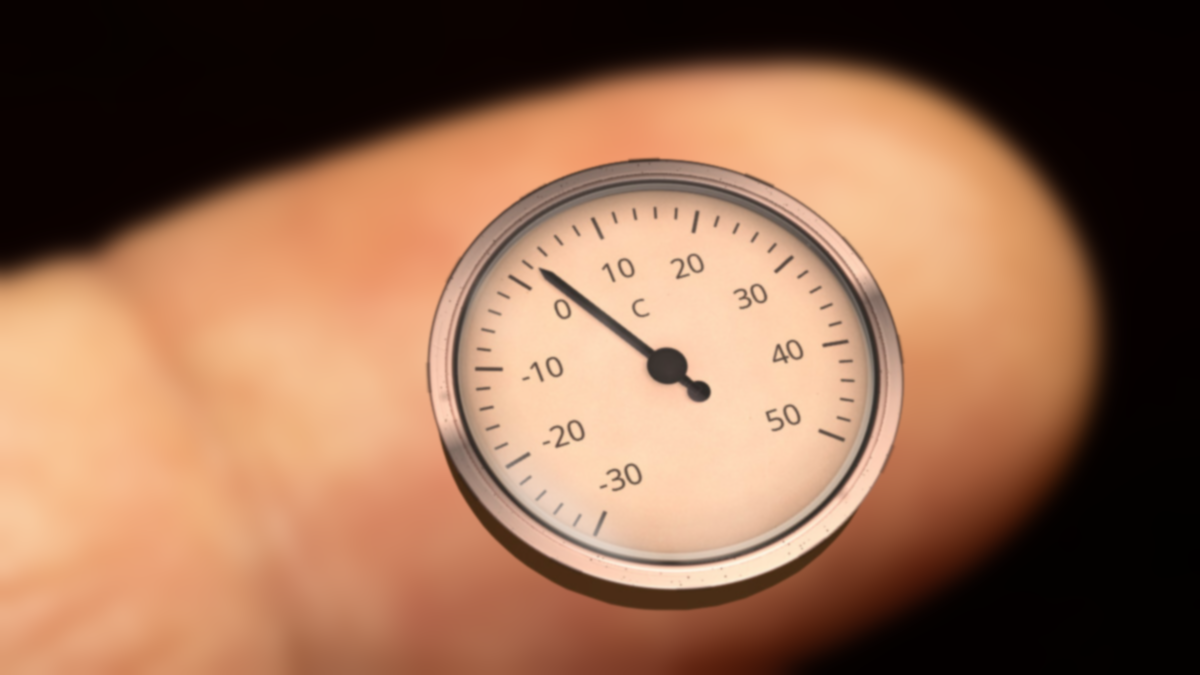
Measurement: 2 °C
